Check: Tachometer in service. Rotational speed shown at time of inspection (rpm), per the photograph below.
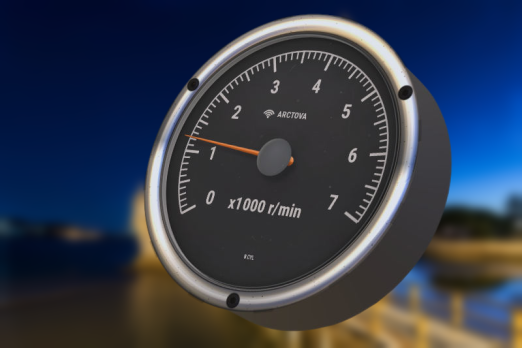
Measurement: 1200 rpm
